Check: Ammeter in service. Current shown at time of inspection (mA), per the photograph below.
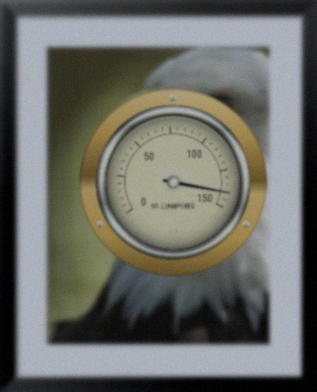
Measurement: 140 mA
